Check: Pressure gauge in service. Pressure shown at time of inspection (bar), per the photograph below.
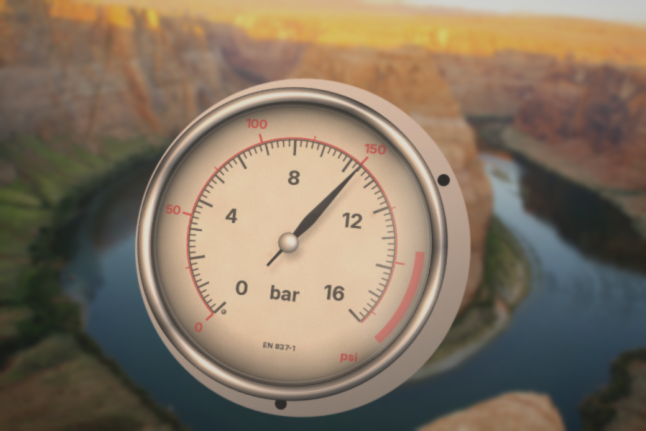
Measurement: 10.4 bar
